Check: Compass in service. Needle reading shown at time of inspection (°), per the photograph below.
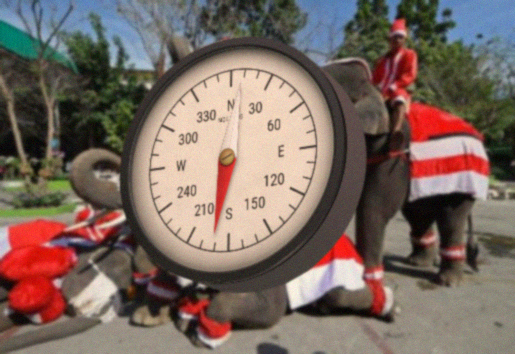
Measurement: 190 °
